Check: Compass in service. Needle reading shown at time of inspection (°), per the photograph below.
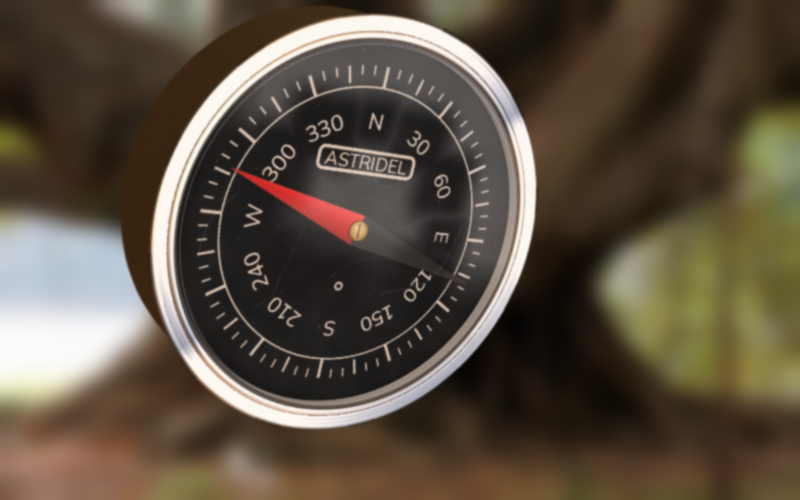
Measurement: 287.5 °
